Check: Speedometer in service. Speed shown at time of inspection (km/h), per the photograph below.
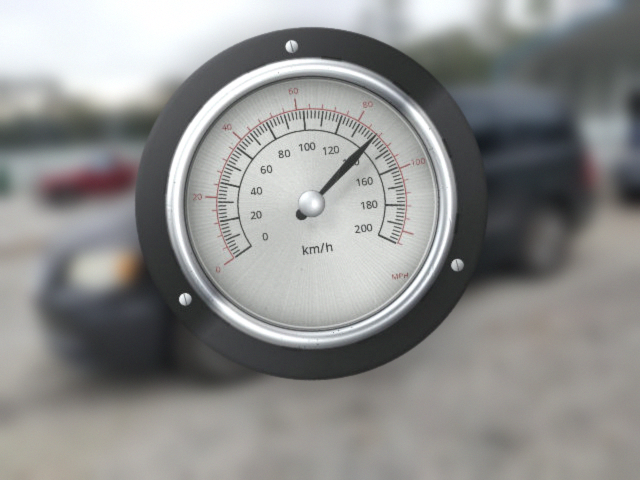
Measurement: 140 km/h
